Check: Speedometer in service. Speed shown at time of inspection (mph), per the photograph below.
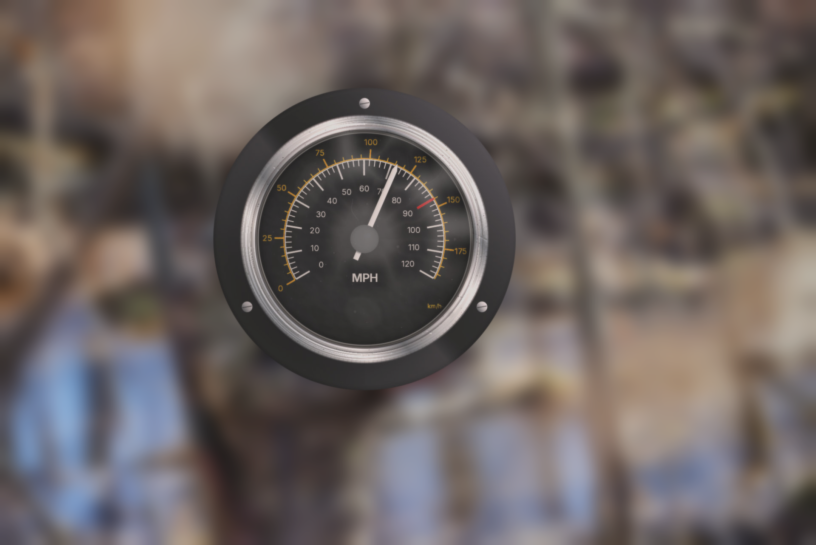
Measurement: 72 mph
